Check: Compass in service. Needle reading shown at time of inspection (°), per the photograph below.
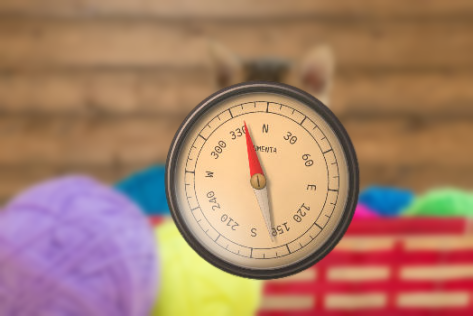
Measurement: 340 °
